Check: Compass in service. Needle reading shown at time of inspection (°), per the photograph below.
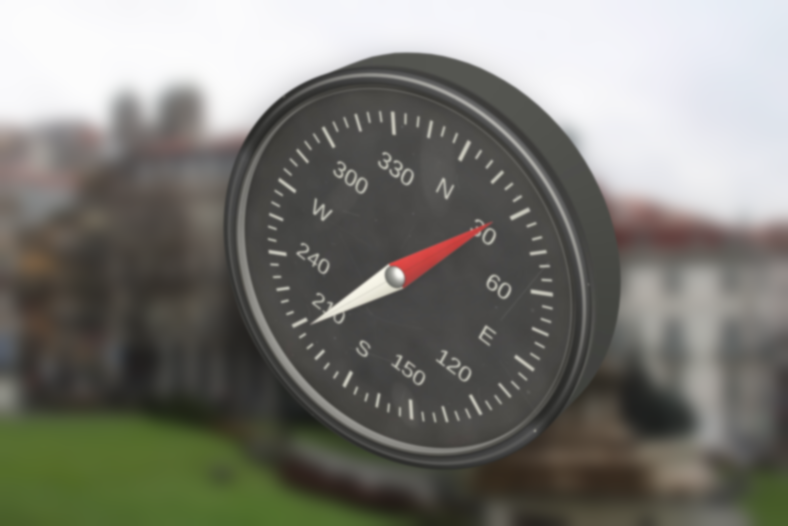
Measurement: 27.5 °
